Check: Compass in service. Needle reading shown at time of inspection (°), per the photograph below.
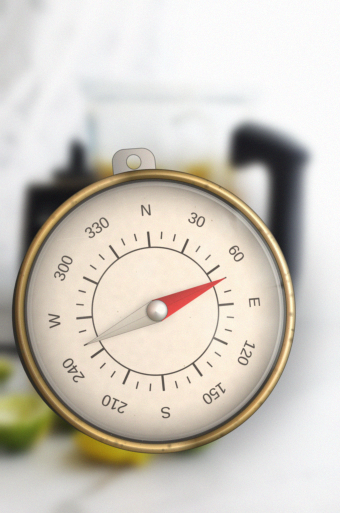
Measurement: 70 °
